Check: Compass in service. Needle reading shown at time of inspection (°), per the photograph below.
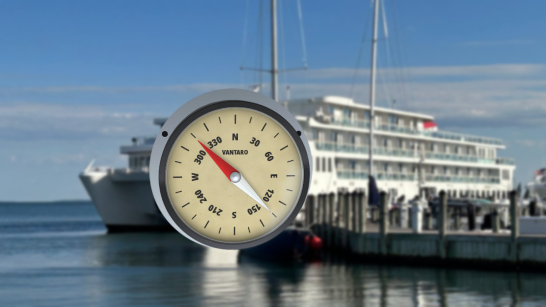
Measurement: 315 °
